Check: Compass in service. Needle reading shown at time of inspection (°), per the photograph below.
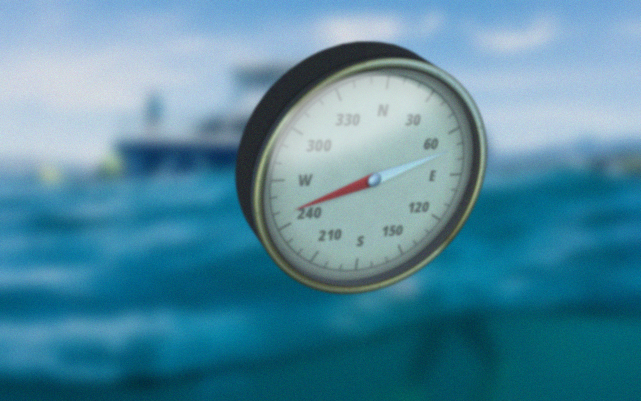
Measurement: 250 °
